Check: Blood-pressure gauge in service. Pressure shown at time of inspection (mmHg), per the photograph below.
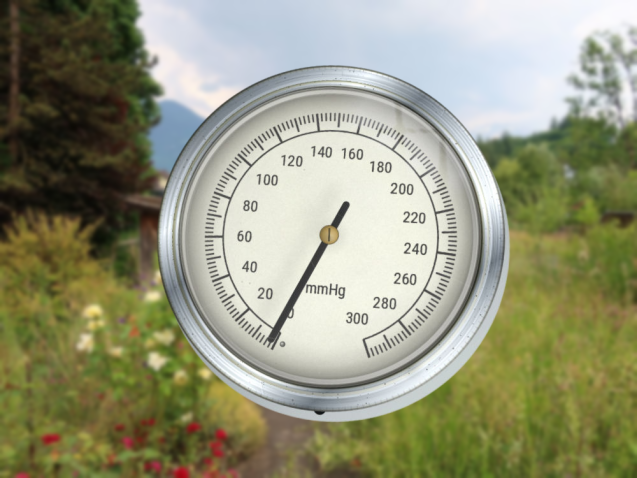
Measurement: 2 mmHg
